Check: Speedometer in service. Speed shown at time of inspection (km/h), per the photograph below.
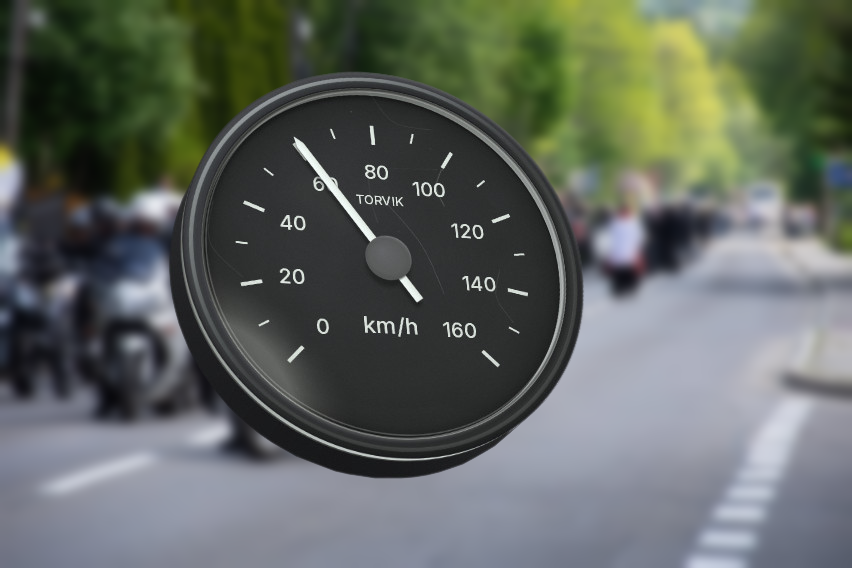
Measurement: 60 km/h
